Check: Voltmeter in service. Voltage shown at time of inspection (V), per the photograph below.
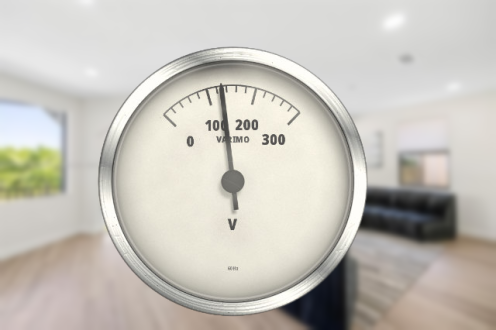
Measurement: 130 V
